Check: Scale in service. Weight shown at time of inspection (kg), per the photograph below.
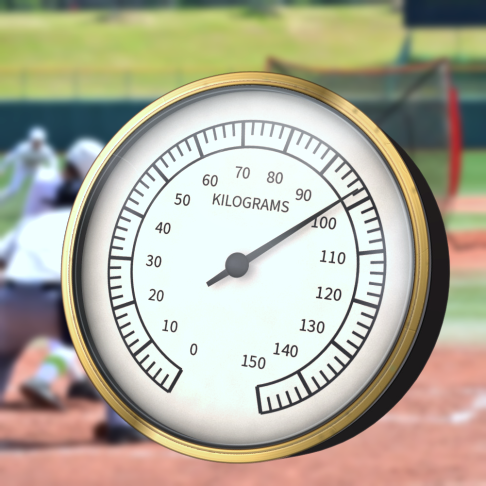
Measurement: 98 kg
